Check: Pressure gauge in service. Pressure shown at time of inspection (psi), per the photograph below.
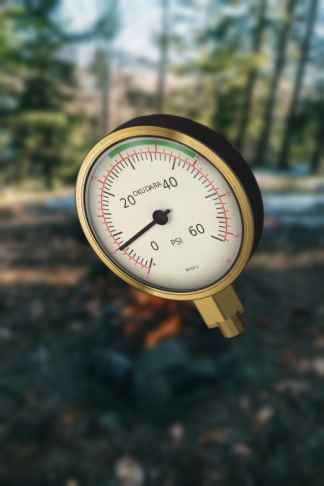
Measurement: 7 psi
